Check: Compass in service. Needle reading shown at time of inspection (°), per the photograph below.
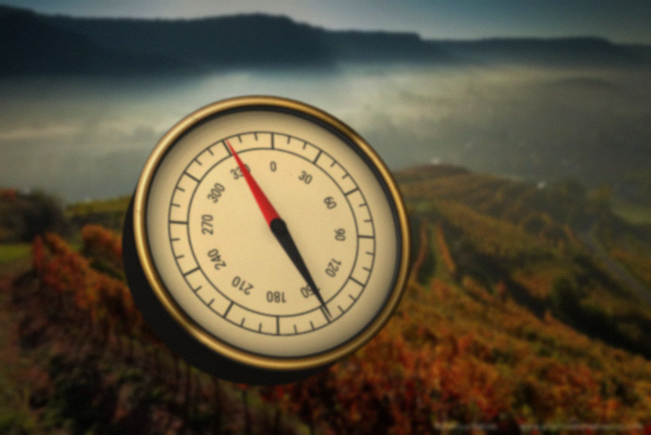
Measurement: 330 °
